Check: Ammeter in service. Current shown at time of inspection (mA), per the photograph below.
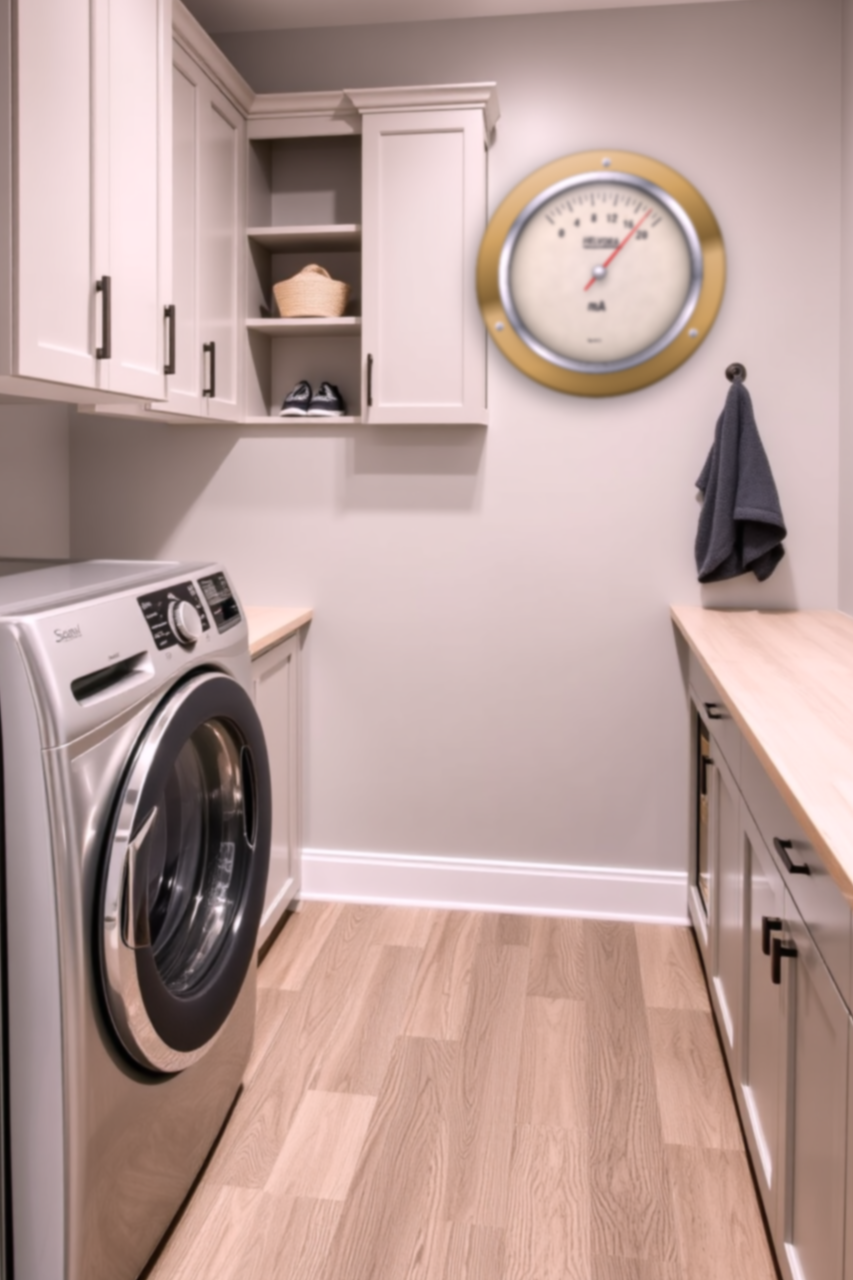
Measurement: 18 mA
